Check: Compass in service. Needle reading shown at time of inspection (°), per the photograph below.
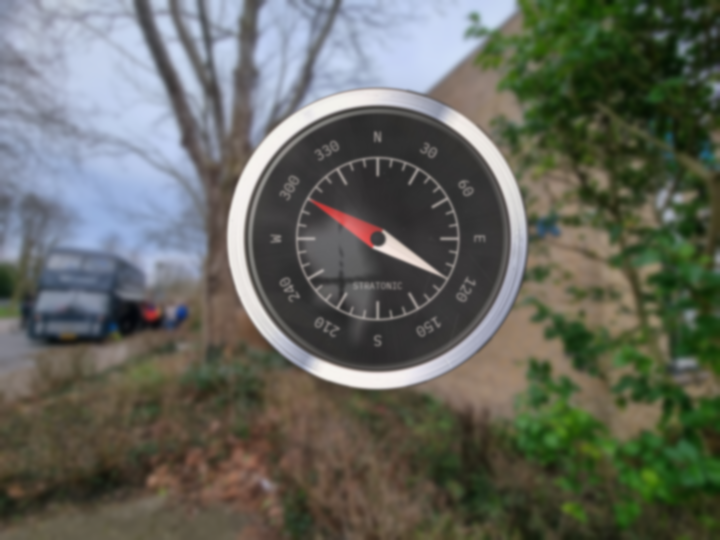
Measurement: 300 °
